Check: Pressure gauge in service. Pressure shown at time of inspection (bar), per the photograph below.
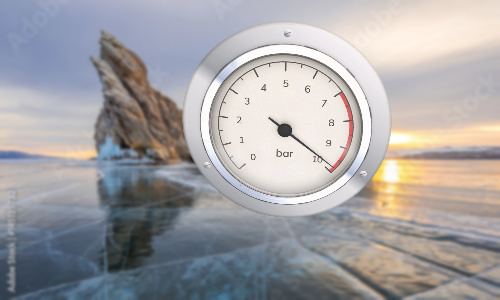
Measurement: 9.75 bar
